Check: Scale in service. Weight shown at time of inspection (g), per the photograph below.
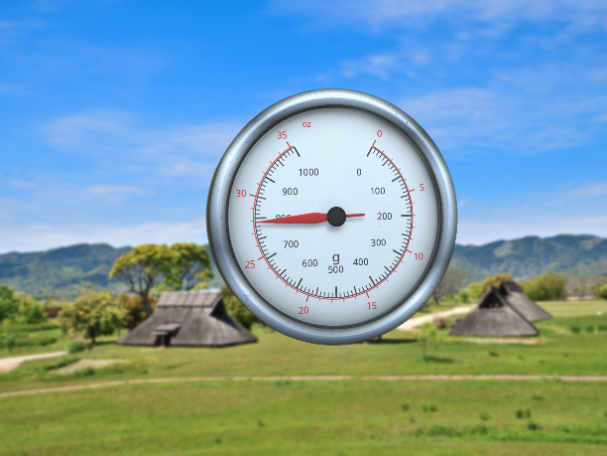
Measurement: 790 g
